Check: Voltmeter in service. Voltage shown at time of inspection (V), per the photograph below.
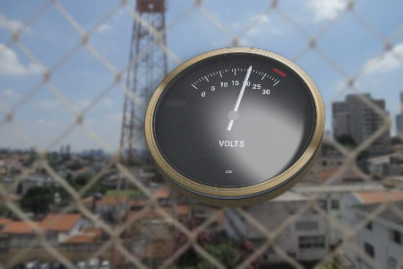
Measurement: 20 V
